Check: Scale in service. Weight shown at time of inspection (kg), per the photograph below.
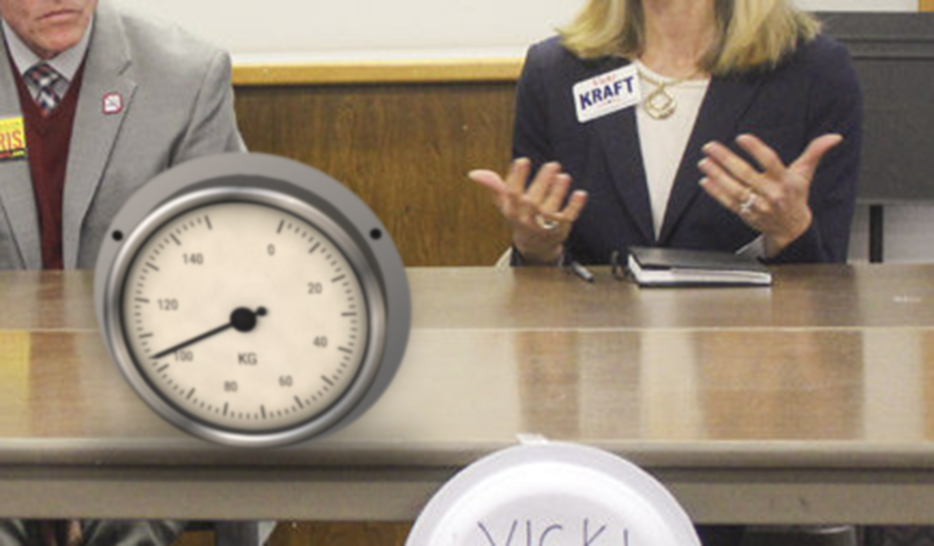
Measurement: 104 kg
